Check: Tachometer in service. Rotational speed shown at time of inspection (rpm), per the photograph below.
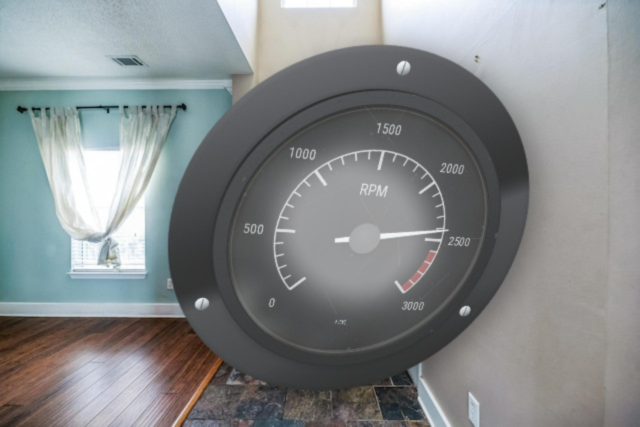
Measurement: 2400 rpm
